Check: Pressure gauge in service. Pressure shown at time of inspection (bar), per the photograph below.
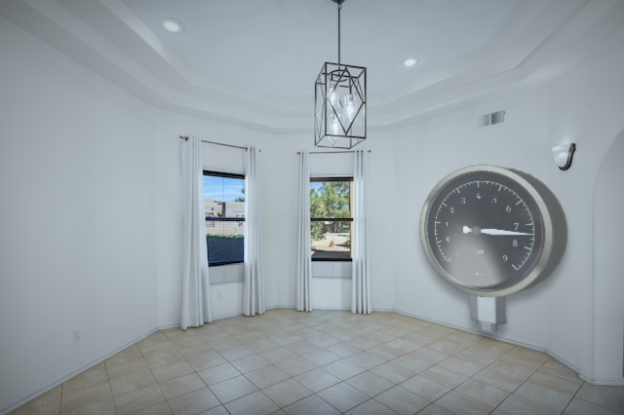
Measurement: 7.4 bar
